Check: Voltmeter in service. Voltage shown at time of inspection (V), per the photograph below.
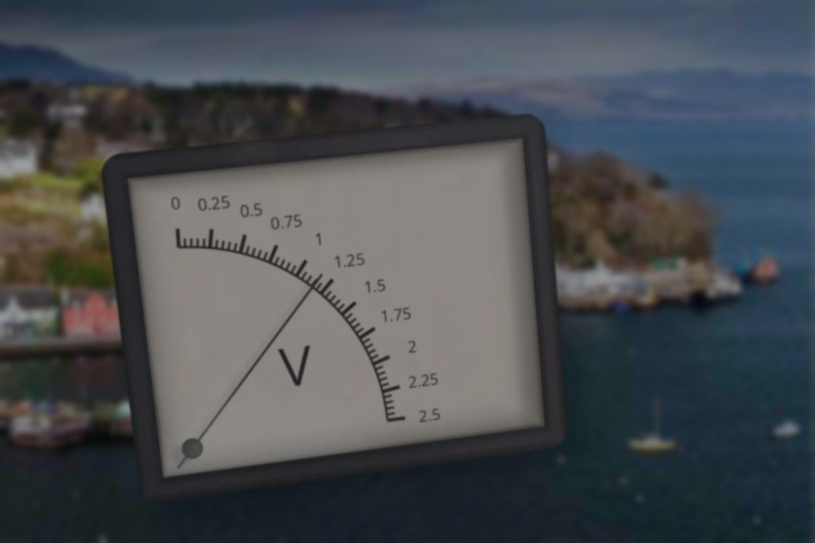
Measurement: 1.15 V
